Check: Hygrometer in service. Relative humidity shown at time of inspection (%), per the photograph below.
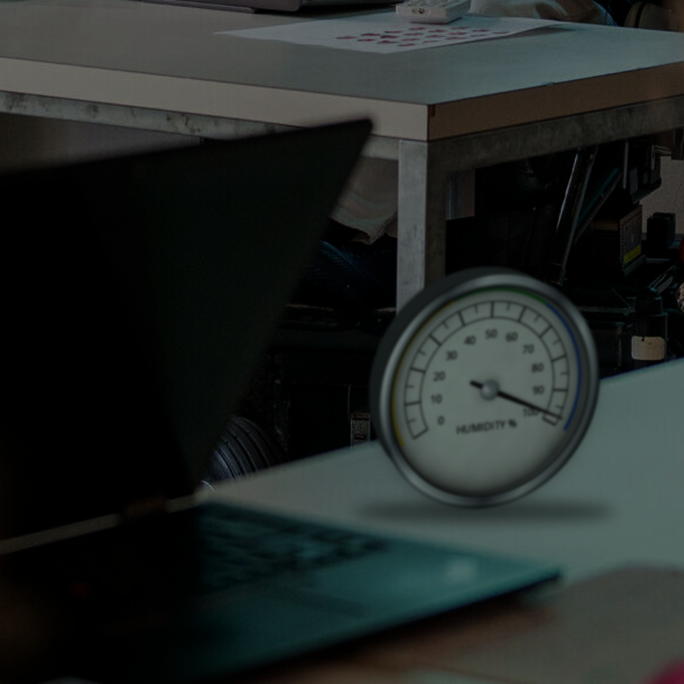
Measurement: 97.5 %
